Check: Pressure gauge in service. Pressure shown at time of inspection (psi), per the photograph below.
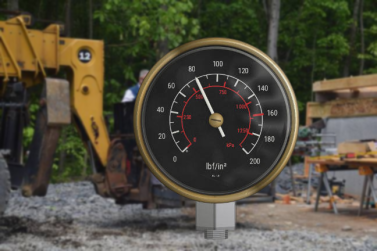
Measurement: 80 psi
